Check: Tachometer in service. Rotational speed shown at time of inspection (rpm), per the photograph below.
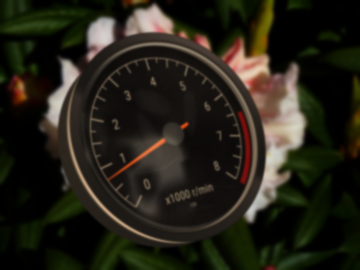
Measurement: 750 rpm
